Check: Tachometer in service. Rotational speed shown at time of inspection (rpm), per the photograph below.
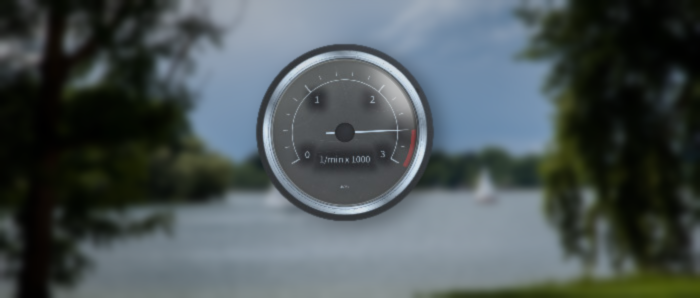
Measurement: 2600 rpm
